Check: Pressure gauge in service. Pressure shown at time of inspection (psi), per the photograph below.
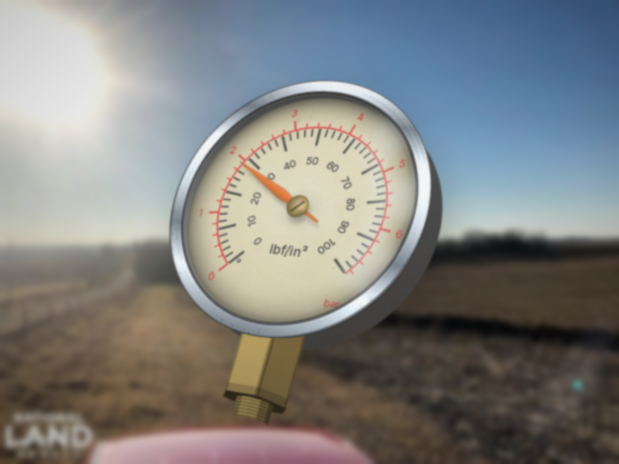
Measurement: 28 psi
